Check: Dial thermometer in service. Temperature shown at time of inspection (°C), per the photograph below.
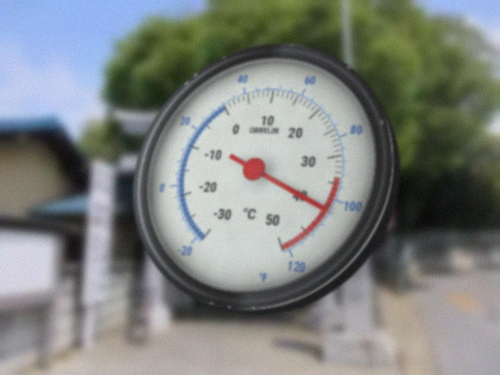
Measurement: 40 °C
